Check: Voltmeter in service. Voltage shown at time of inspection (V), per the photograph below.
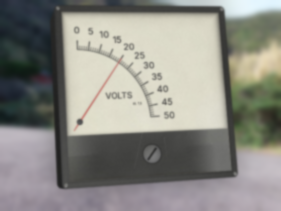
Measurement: 20 V
